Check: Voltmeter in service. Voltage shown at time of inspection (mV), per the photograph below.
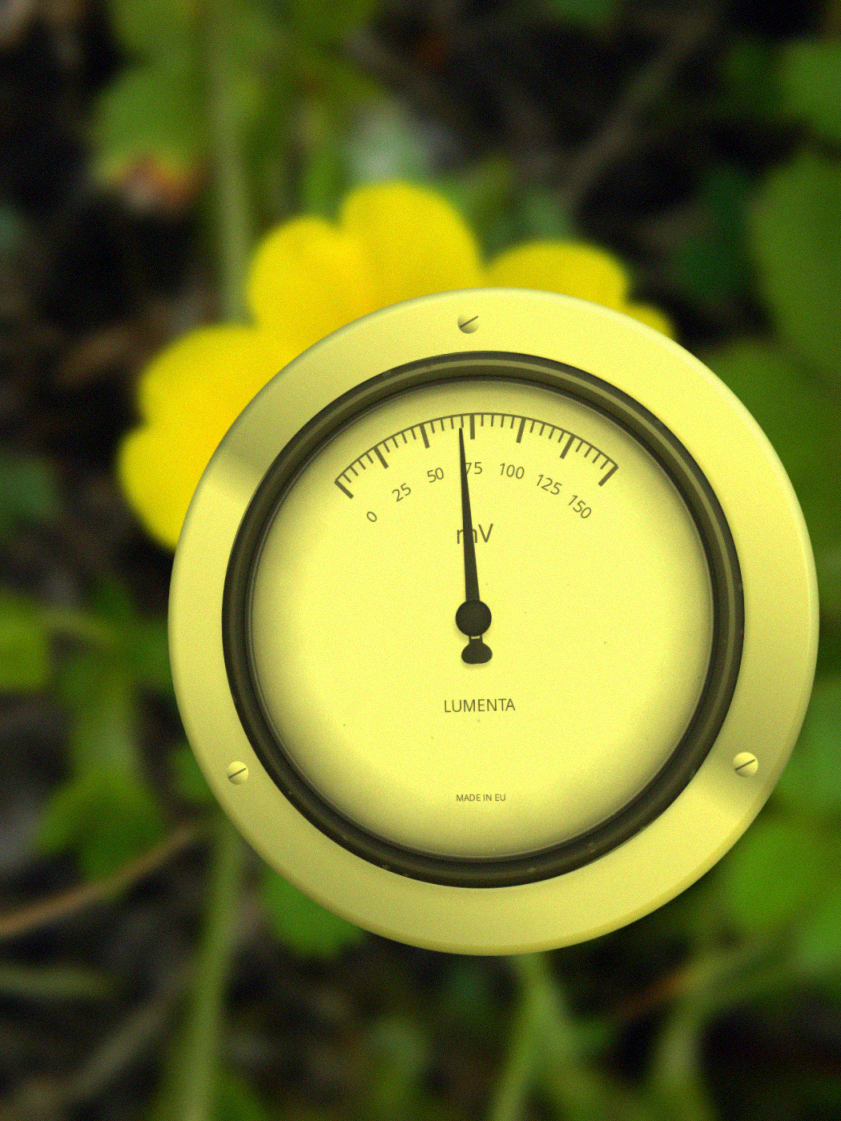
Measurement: 70 mV
